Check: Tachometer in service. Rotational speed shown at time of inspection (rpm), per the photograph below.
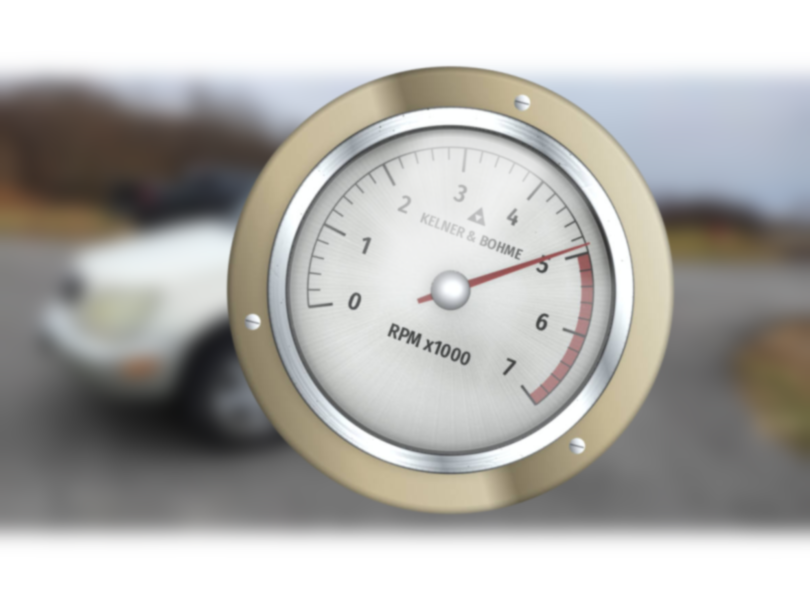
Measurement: 4900 rpm
